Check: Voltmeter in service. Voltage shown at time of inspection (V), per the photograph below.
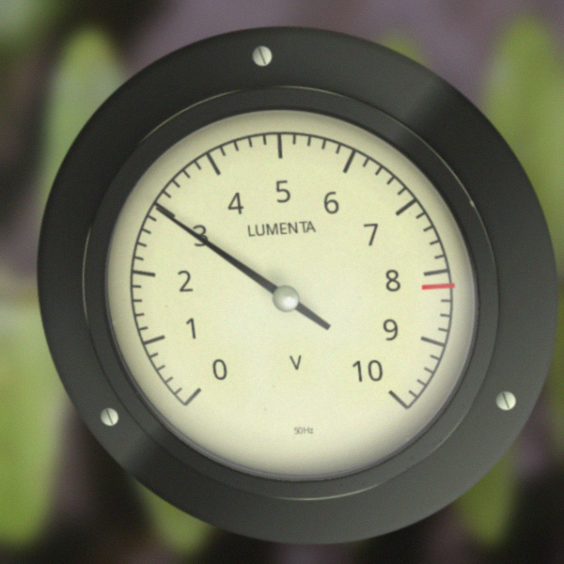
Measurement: 3 V
